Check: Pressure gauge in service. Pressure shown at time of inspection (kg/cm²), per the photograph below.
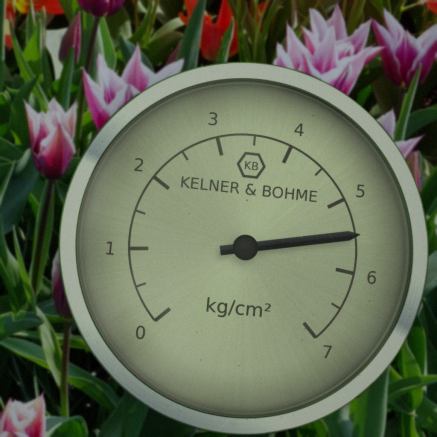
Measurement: 5.5 kg/cm²
